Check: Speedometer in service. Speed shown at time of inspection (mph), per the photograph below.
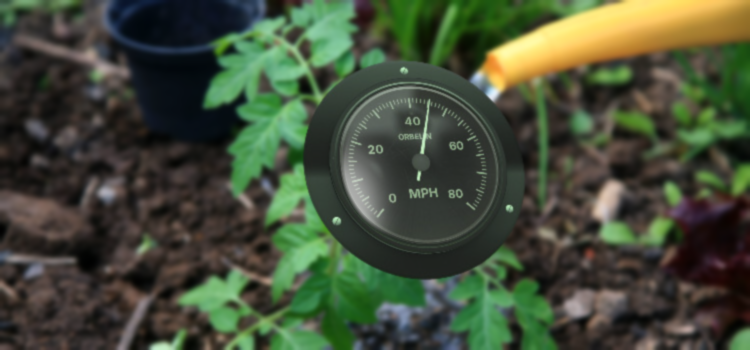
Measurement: 45 mph
